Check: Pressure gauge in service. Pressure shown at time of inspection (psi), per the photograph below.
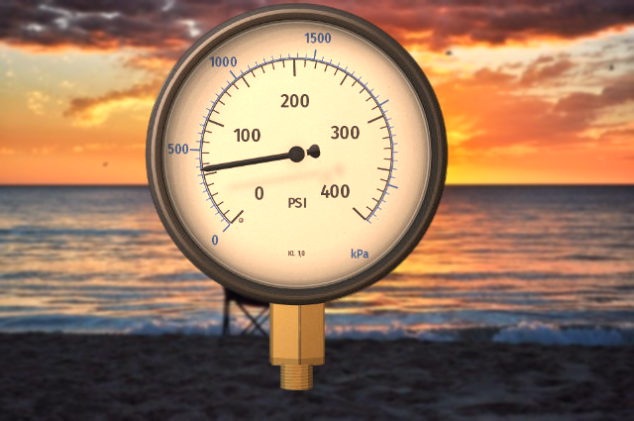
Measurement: 55 psi
